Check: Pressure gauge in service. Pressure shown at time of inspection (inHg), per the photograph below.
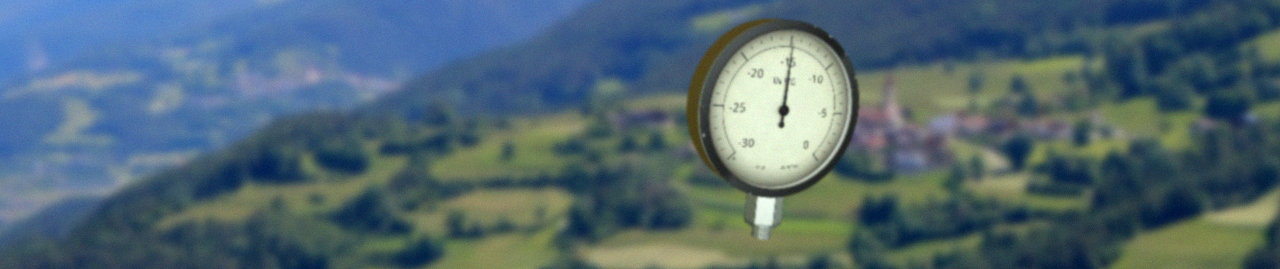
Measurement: -15 inHg
